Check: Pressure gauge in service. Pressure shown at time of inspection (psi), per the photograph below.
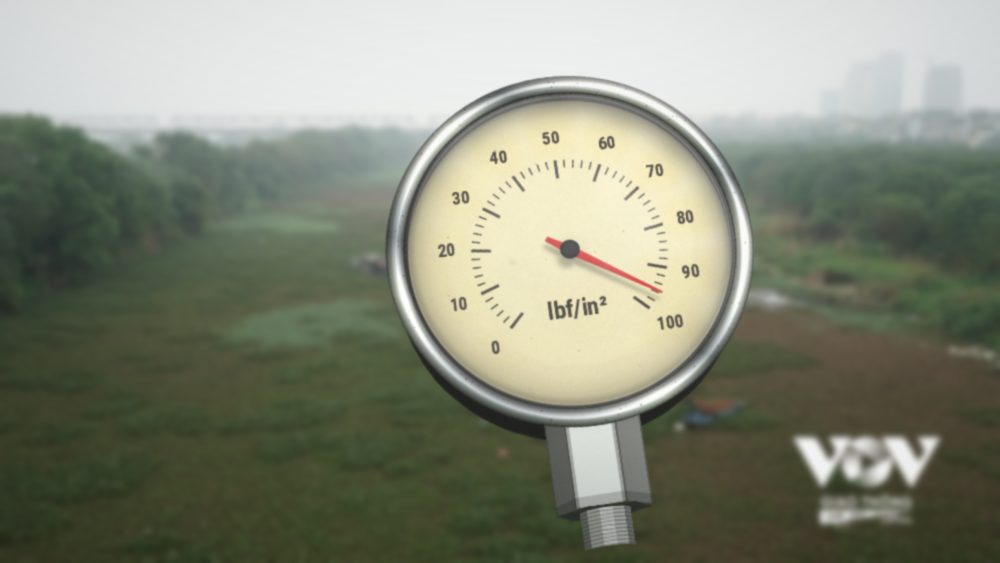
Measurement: 96 psi
